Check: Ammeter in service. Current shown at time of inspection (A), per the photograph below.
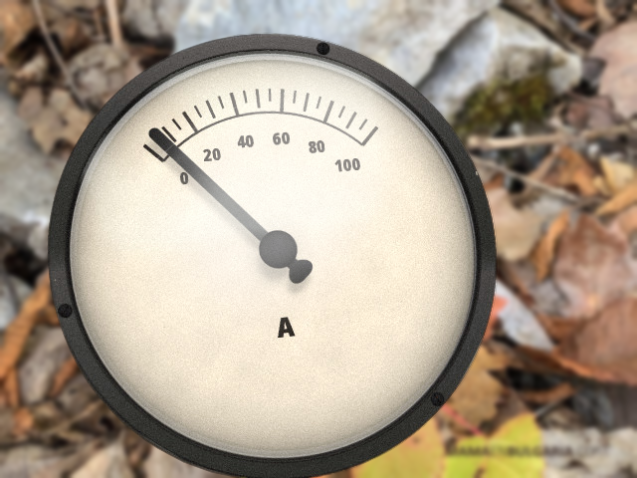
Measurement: 5 A
